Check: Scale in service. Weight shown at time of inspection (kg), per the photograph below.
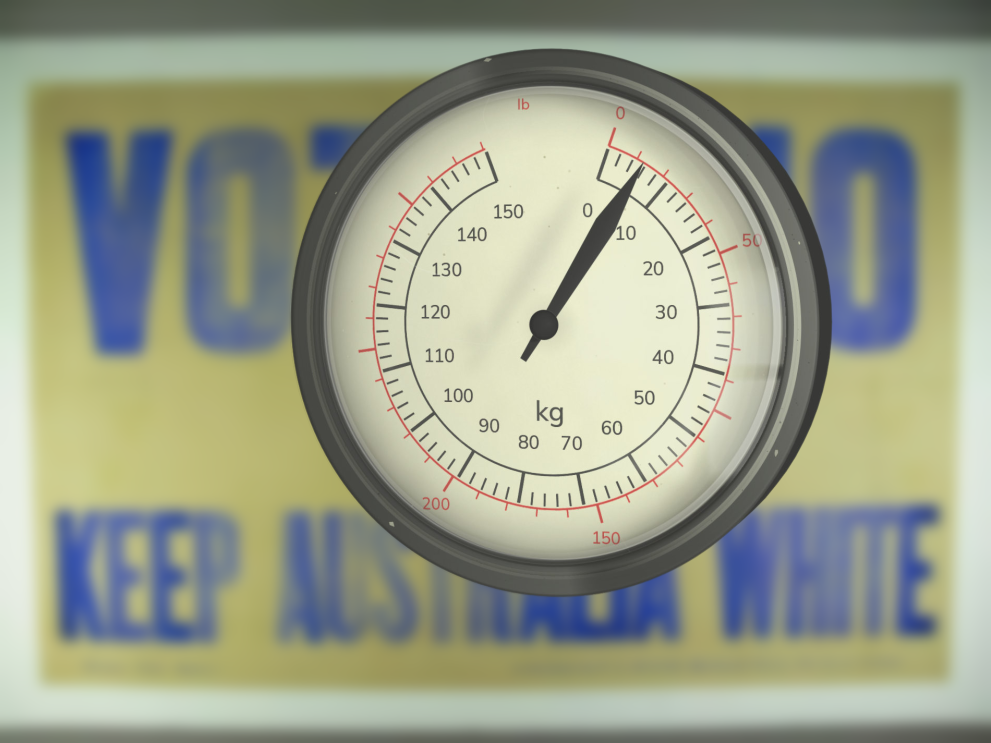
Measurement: 6 kg
